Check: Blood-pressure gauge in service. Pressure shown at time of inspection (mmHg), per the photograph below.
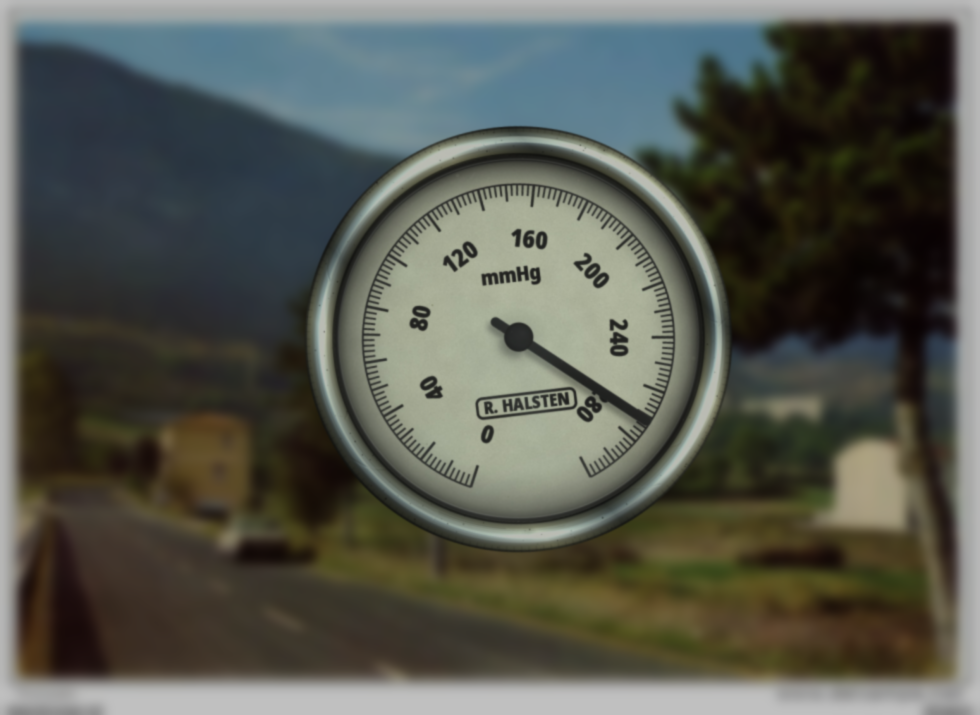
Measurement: 272 mmHg
